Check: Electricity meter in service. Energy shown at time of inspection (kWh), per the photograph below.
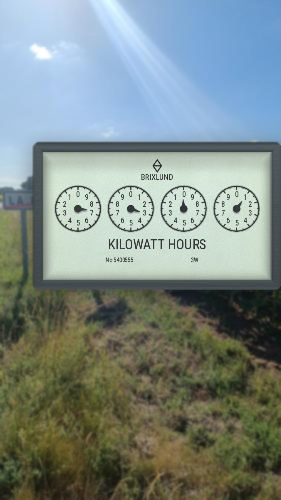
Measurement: 7301 kWh
